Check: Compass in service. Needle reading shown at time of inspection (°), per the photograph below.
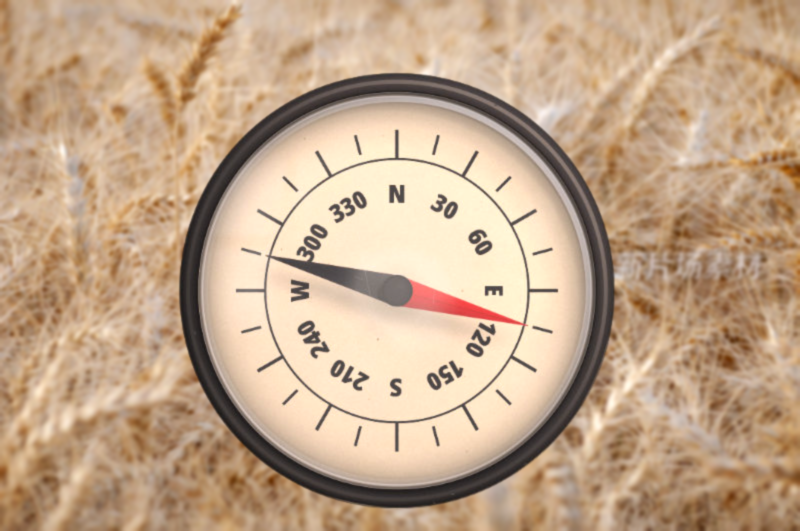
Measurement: 105 °
